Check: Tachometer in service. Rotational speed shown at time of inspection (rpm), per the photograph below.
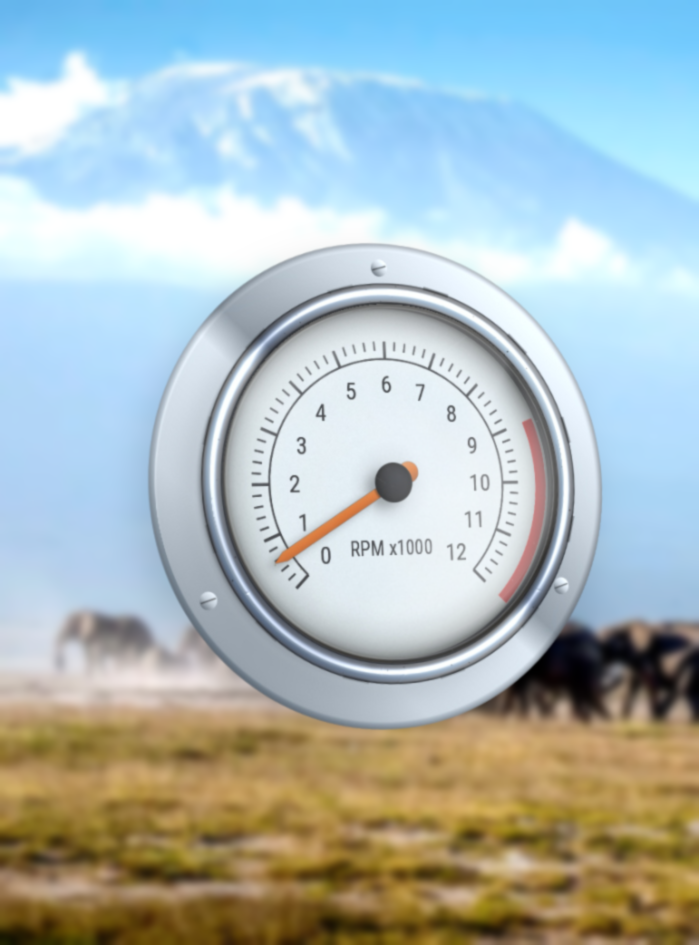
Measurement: 600 rpm
